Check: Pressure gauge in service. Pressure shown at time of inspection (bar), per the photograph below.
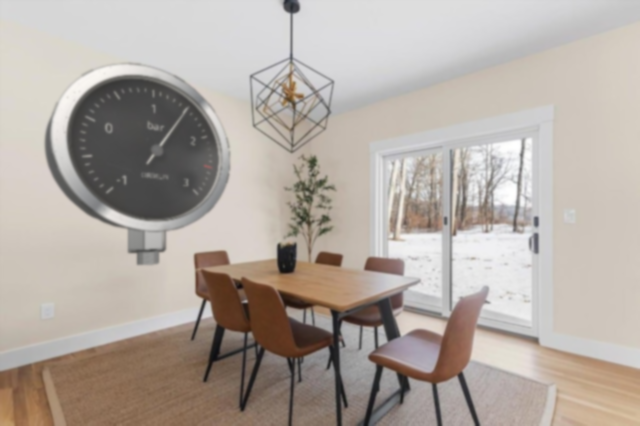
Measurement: 1.5 bar
